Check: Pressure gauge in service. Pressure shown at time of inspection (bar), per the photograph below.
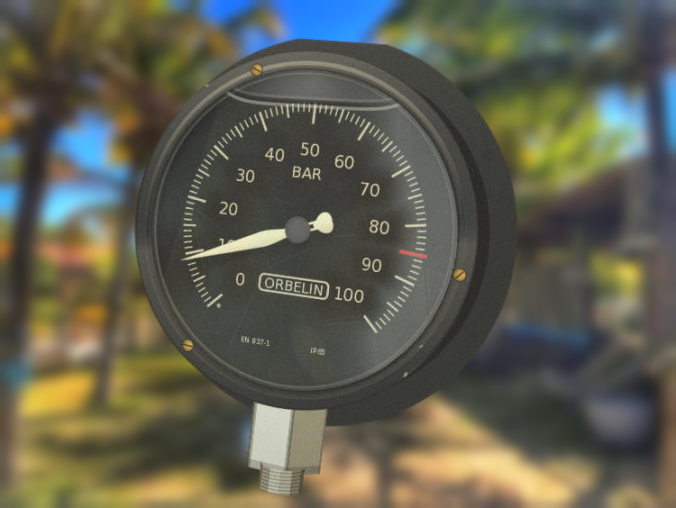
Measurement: 9 bar
